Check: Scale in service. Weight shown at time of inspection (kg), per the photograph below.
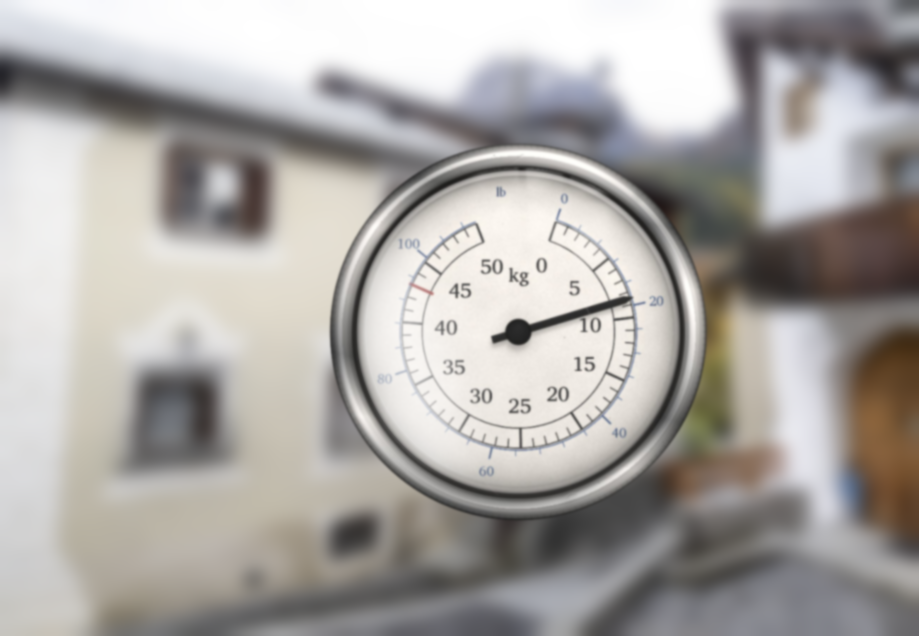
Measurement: 8.5 kg
